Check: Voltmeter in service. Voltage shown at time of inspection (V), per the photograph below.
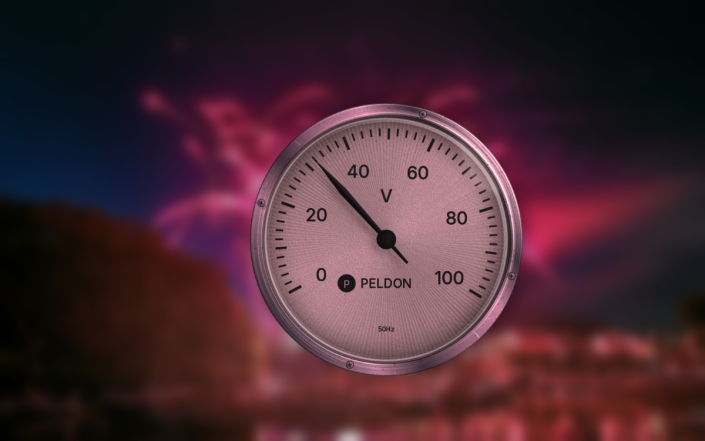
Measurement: 32 V
